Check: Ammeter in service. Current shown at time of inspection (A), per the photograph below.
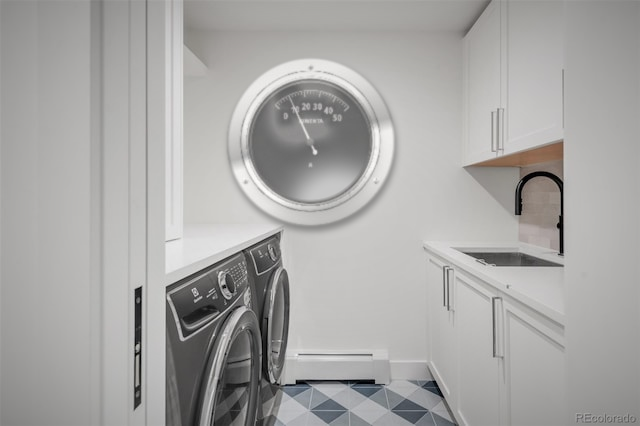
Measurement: 10 A
